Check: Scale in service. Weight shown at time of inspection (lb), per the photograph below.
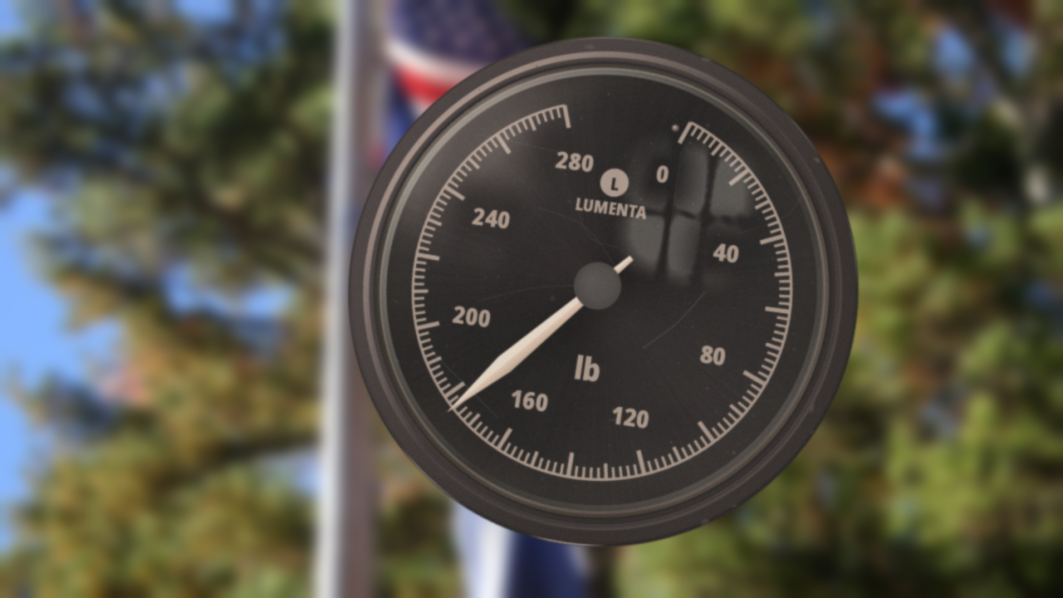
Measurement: 176 lb
